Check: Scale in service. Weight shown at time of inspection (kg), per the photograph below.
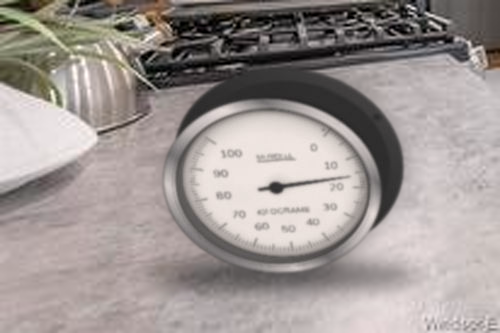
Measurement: 15 kg
